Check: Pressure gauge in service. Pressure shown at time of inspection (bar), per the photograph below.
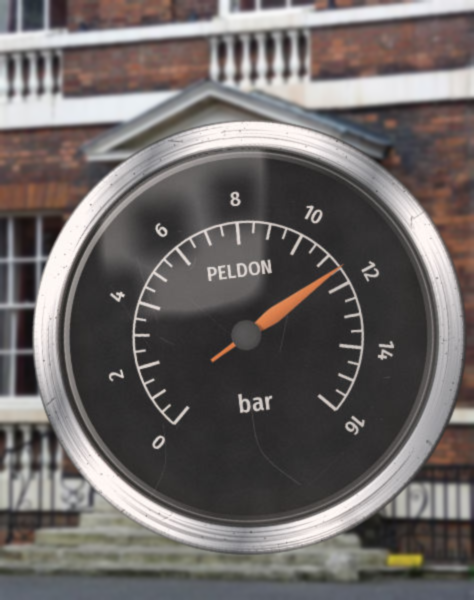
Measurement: 11.5 bar
